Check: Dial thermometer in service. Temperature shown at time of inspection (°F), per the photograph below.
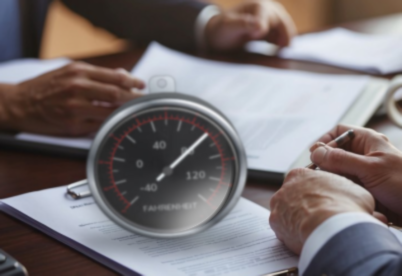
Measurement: 80 °F
